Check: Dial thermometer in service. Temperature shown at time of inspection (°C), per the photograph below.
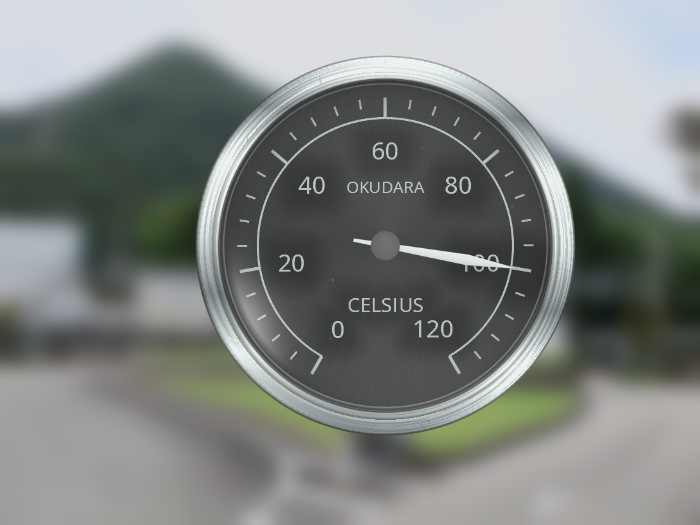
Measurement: 100 °C
